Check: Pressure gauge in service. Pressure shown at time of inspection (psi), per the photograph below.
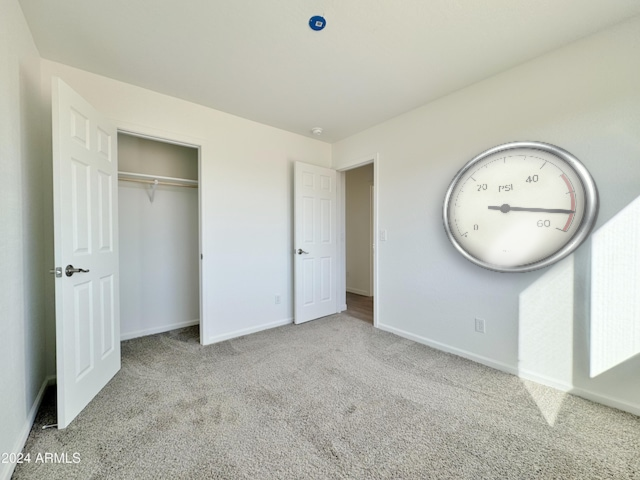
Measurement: 55 psi
